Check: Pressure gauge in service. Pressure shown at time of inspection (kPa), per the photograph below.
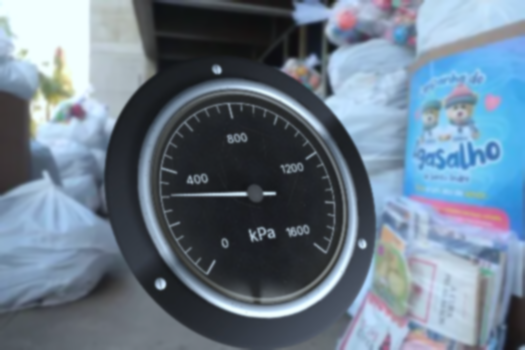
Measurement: 300 kPa
